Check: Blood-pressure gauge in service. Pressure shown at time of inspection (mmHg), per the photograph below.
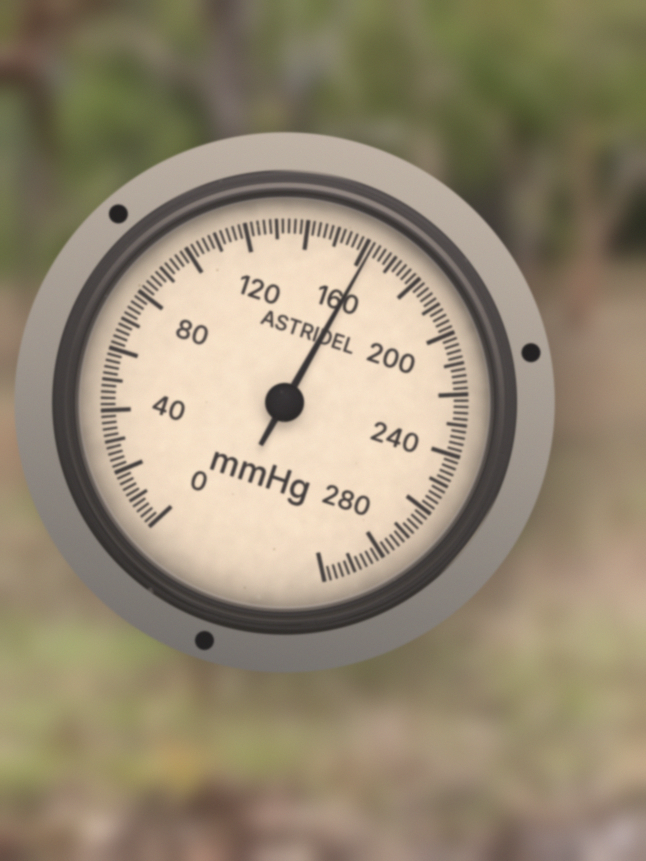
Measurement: 162 mmHg
